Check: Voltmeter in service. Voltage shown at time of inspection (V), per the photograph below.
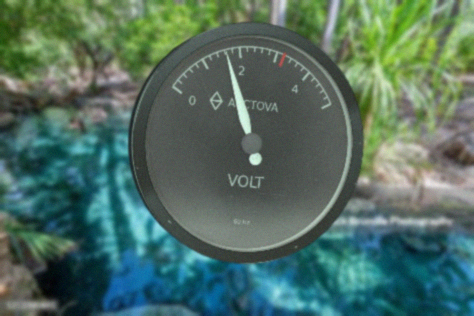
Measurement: 1.6 V
